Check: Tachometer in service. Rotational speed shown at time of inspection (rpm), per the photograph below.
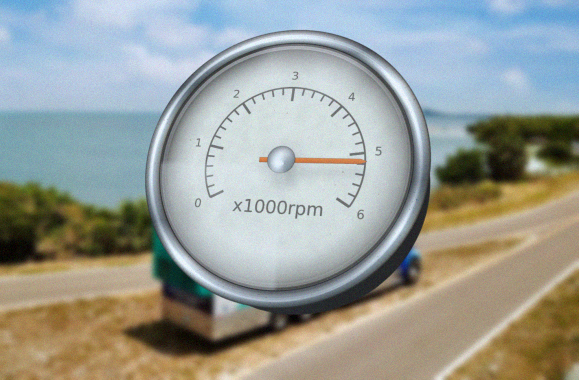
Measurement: 5200 rpm
